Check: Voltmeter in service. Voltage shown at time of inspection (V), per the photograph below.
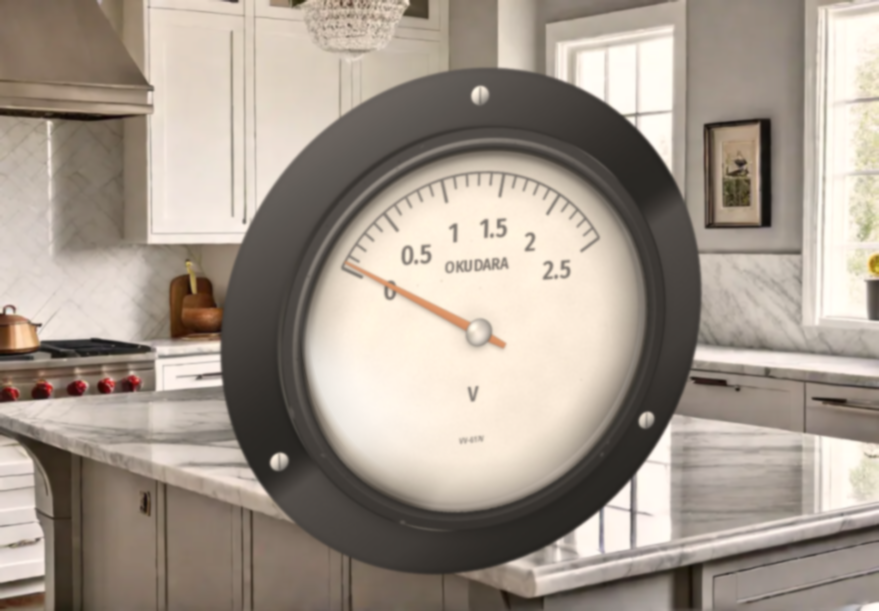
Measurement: 0.05 V
